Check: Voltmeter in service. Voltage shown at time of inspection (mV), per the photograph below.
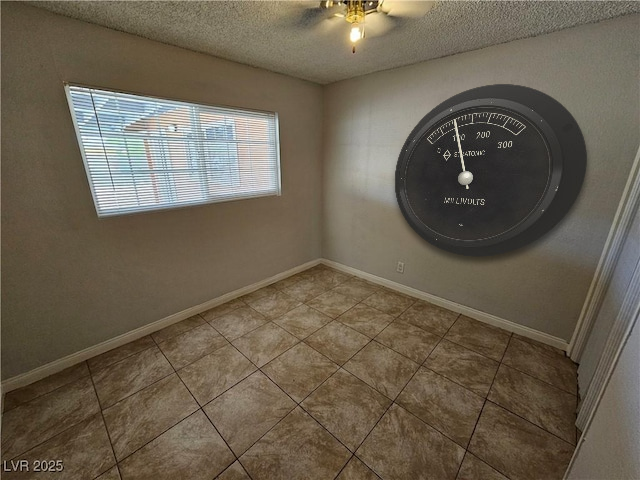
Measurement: 100 mV
